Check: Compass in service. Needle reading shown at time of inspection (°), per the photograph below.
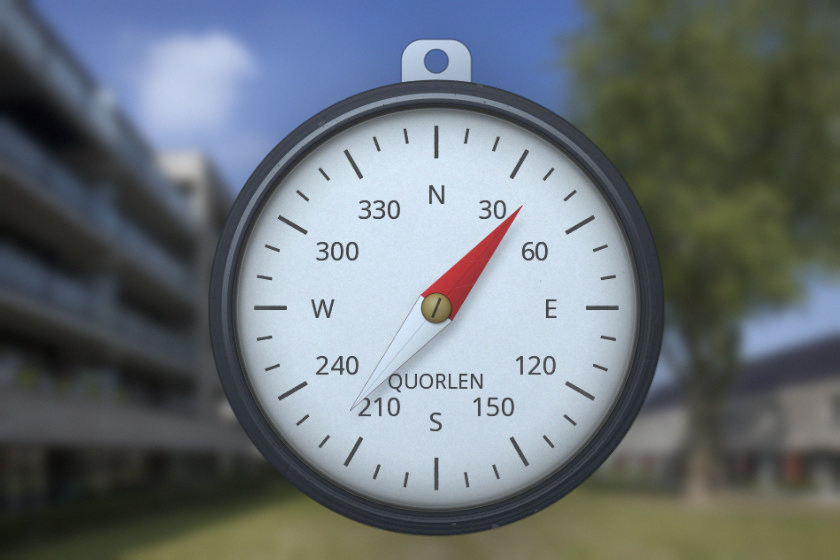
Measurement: 40 °
